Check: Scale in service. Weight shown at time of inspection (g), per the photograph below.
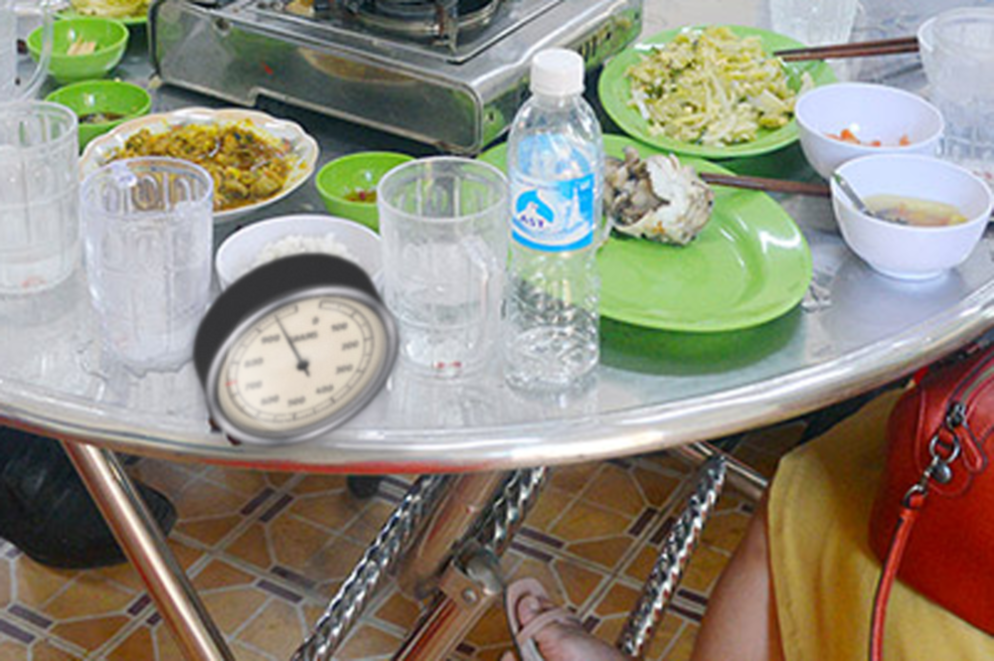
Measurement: 950 g
